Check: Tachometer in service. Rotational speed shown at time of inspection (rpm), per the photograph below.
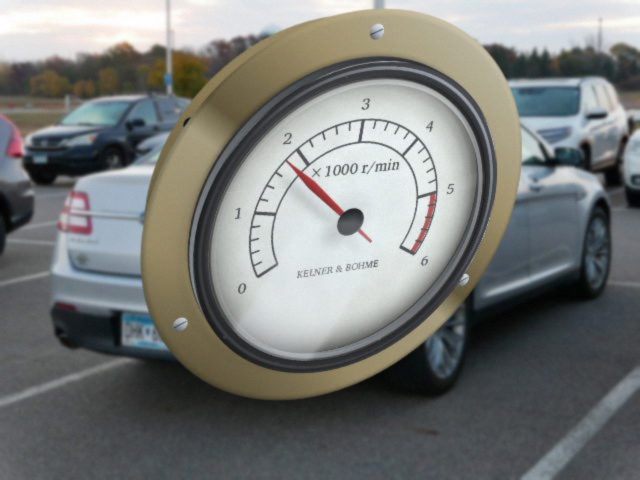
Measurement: 1800 rpm
